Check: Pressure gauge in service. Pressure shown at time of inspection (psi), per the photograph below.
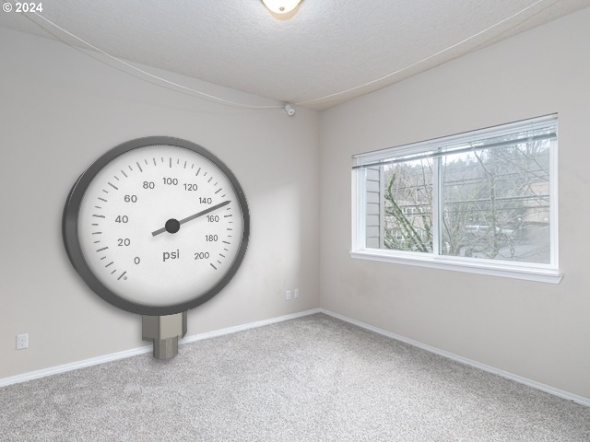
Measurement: 150 psi
